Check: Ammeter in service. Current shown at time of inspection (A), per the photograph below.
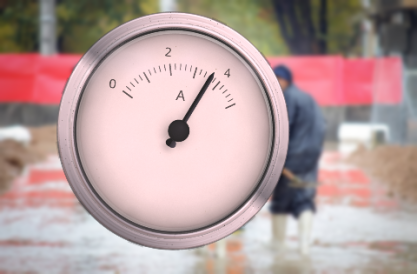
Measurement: 3.6 A
